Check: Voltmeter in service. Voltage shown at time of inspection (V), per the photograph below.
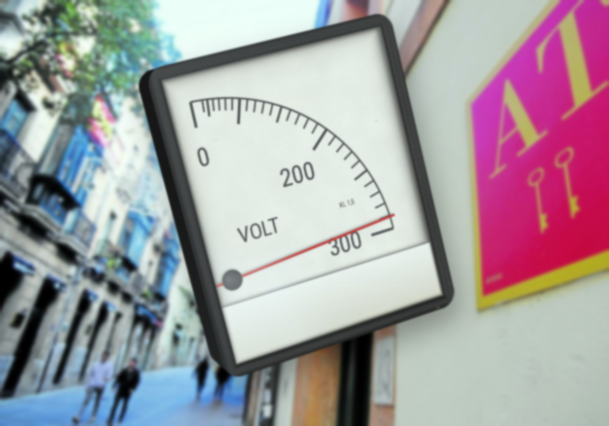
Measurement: 290 V
